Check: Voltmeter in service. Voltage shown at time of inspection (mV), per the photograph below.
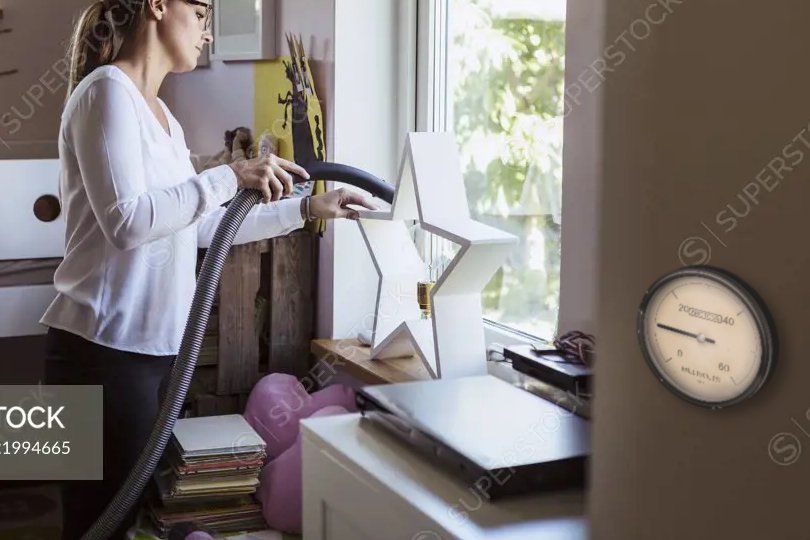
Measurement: 10 mV
